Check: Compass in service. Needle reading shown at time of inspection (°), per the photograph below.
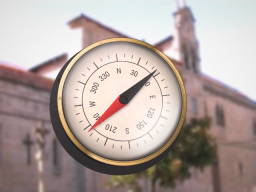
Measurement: 235 °
